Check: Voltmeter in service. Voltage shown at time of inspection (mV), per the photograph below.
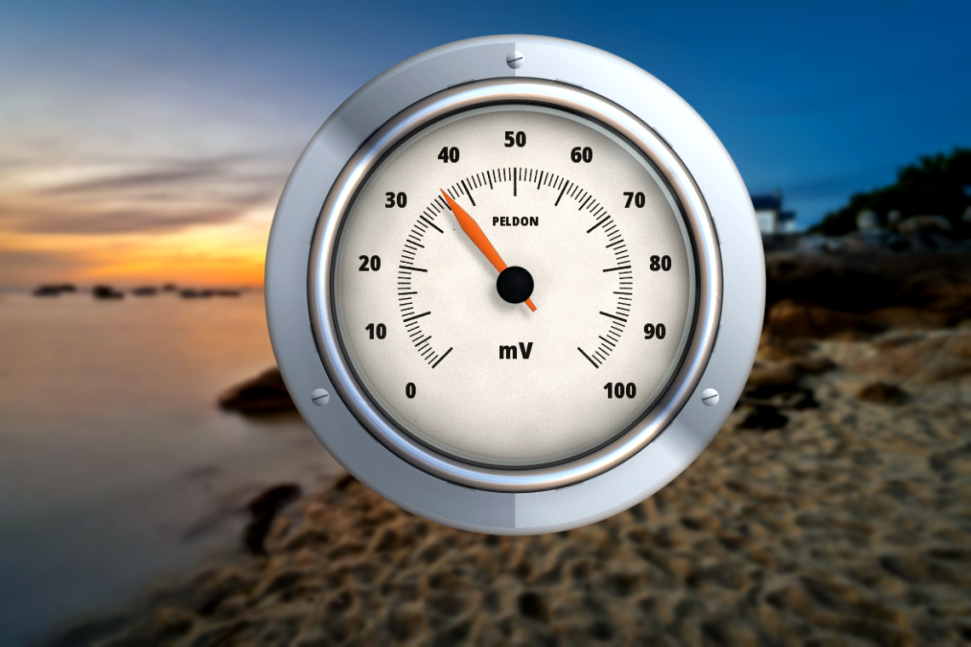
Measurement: 36 mV
